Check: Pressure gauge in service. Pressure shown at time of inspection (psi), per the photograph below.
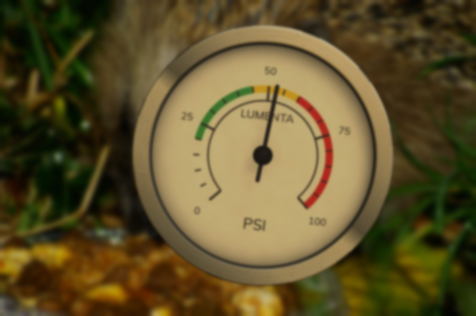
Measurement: 52.5 psi
